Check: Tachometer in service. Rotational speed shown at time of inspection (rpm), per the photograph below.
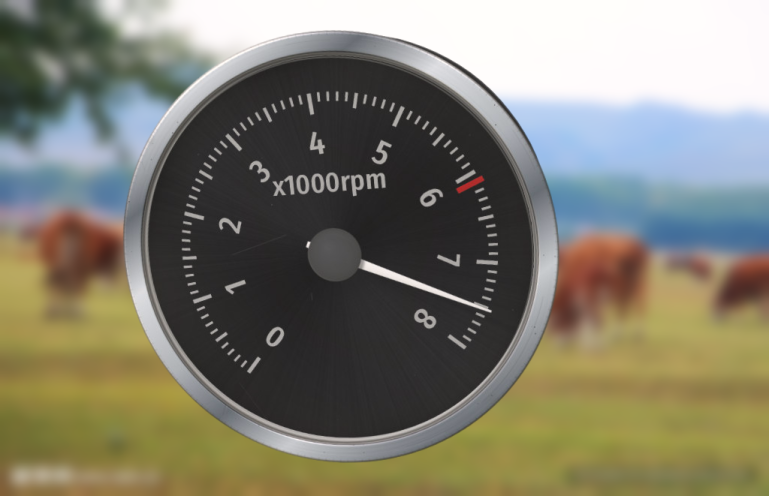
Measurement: 7500 rpm
